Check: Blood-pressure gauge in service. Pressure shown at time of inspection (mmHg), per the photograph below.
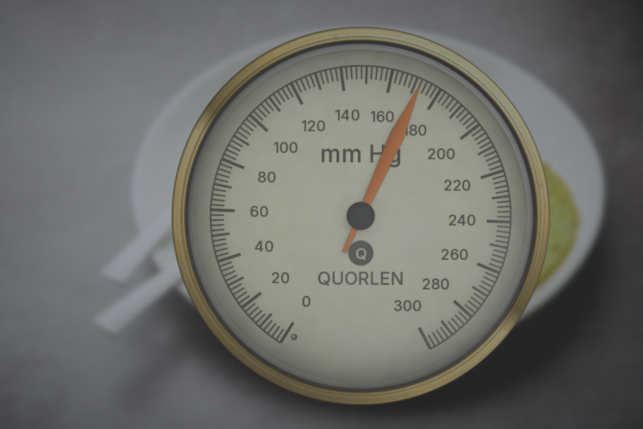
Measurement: 172 mmHg
